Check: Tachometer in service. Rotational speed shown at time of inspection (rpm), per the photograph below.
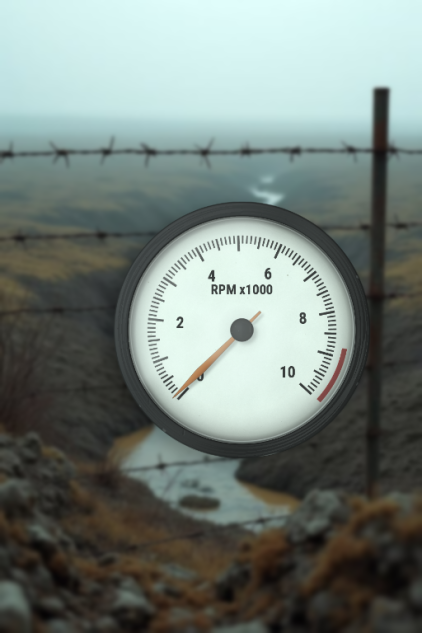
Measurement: 100 rpm
